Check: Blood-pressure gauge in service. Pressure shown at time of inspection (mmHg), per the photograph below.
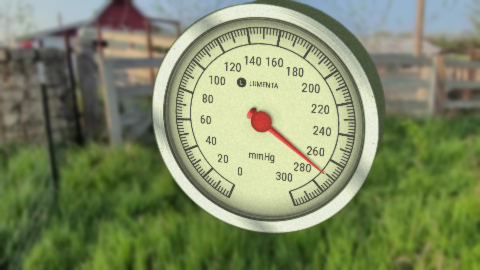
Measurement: 270 mmHg
